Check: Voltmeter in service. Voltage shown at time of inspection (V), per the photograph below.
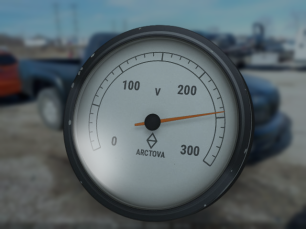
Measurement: 245 V
